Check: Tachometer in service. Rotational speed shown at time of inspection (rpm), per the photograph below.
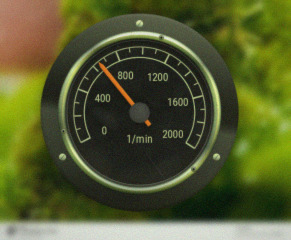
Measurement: 650 rpm
